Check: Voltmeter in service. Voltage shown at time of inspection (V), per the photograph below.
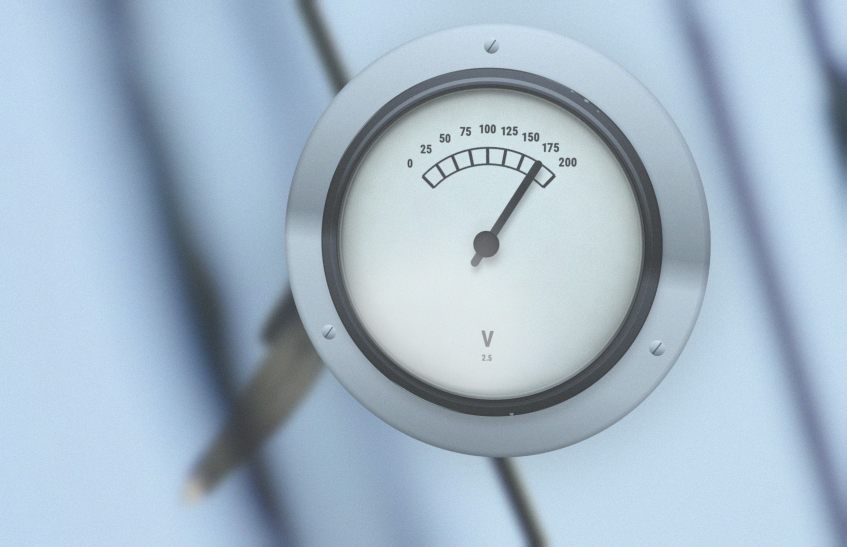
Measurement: 175 V
